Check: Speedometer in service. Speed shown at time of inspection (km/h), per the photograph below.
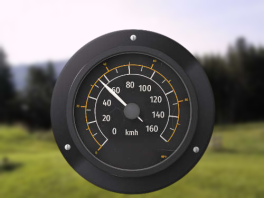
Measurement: 55 km/h
